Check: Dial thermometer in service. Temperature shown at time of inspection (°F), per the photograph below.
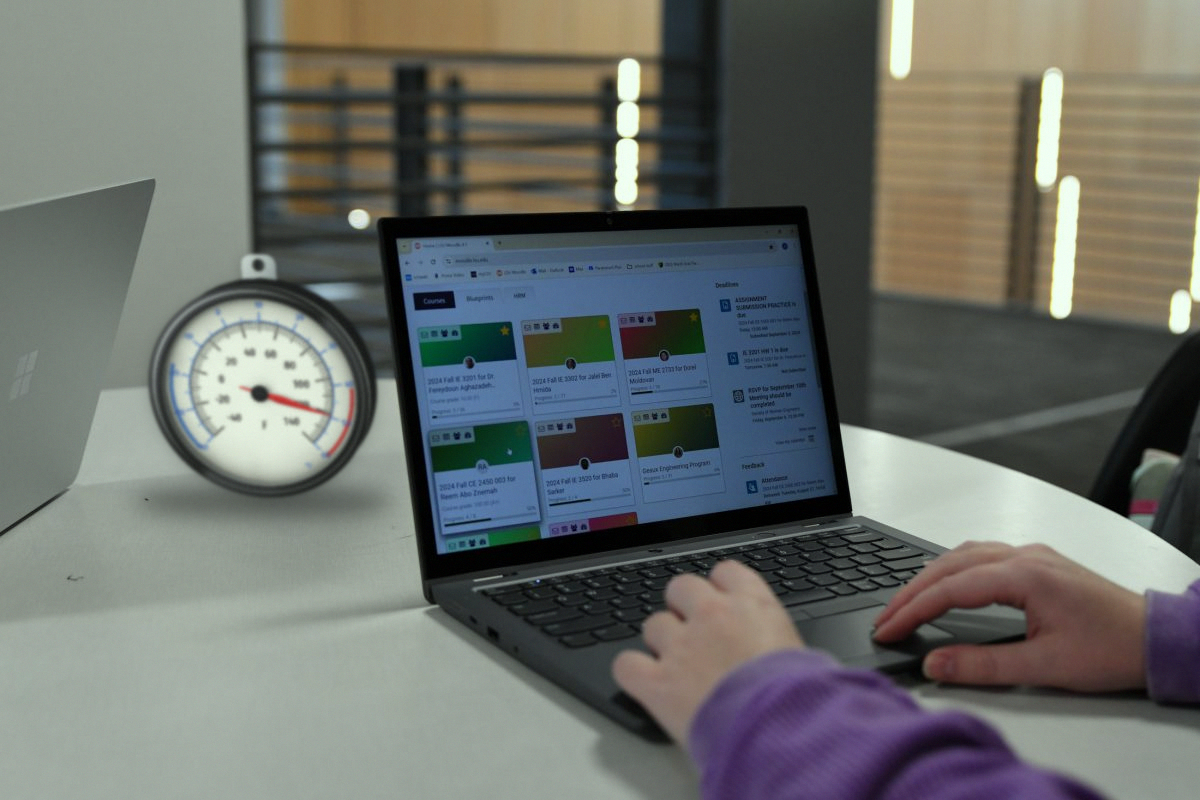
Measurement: 120 °F
